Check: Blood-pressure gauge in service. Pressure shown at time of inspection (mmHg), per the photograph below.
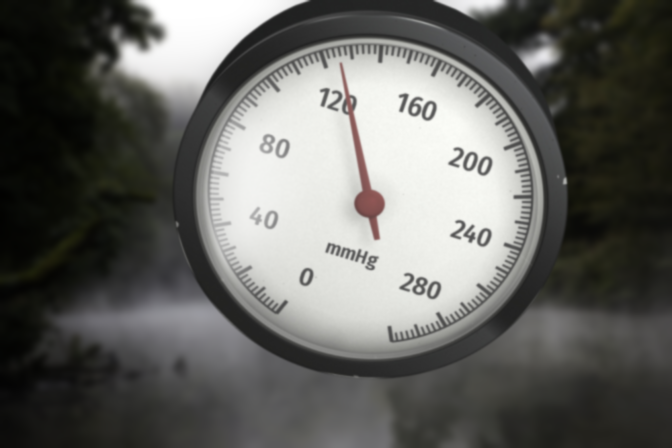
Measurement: 126 mmHg
